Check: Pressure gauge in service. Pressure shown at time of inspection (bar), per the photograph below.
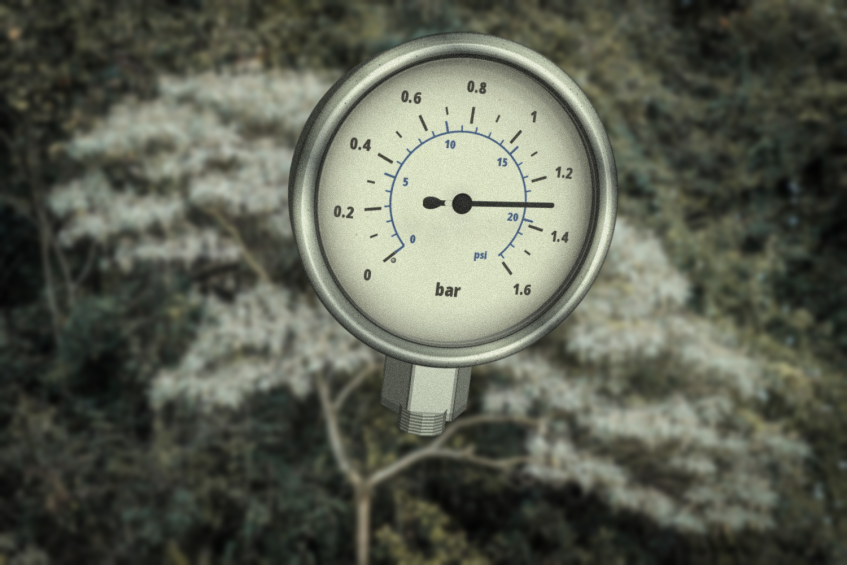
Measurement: 1.3 bar
